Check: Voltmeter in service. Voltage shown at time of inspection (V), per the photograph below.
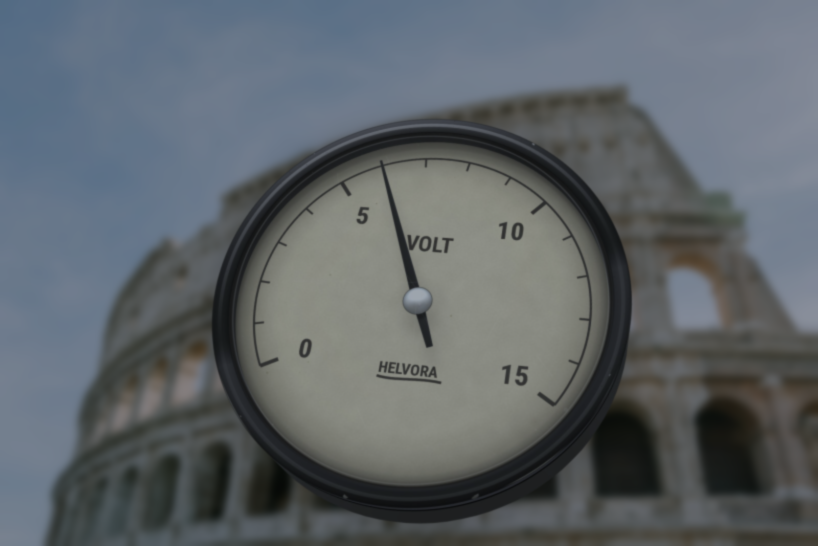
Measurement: 6 V
